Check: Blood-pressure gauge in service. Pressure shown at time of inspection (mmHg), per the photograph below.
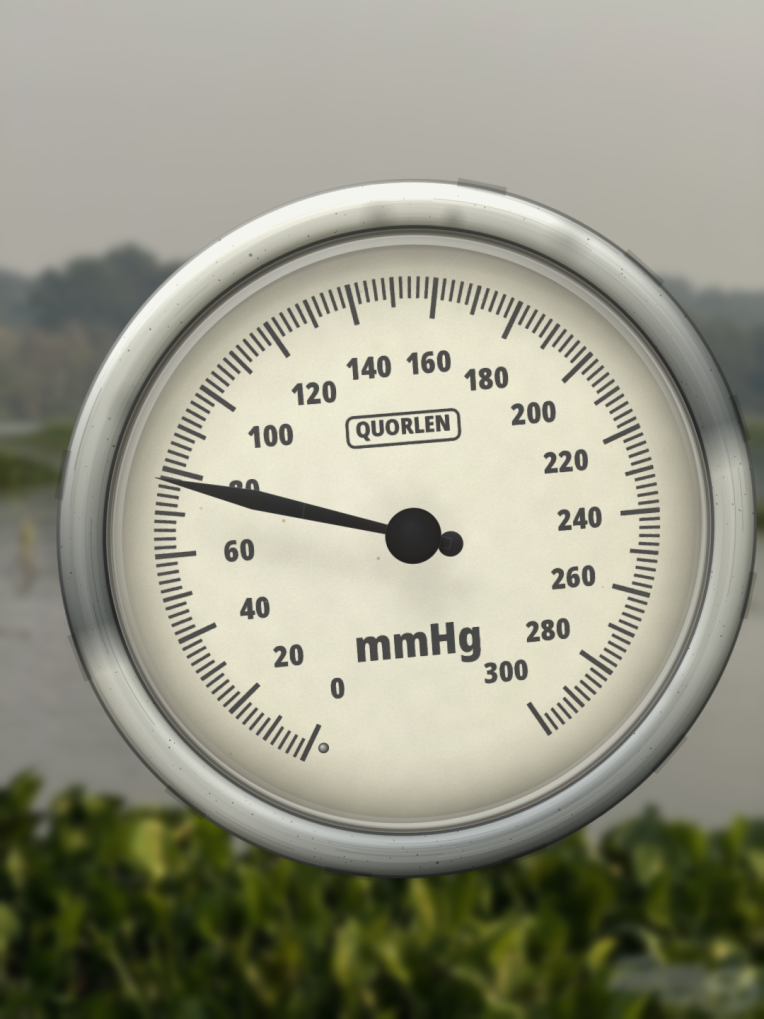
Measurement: 78 mmHg
